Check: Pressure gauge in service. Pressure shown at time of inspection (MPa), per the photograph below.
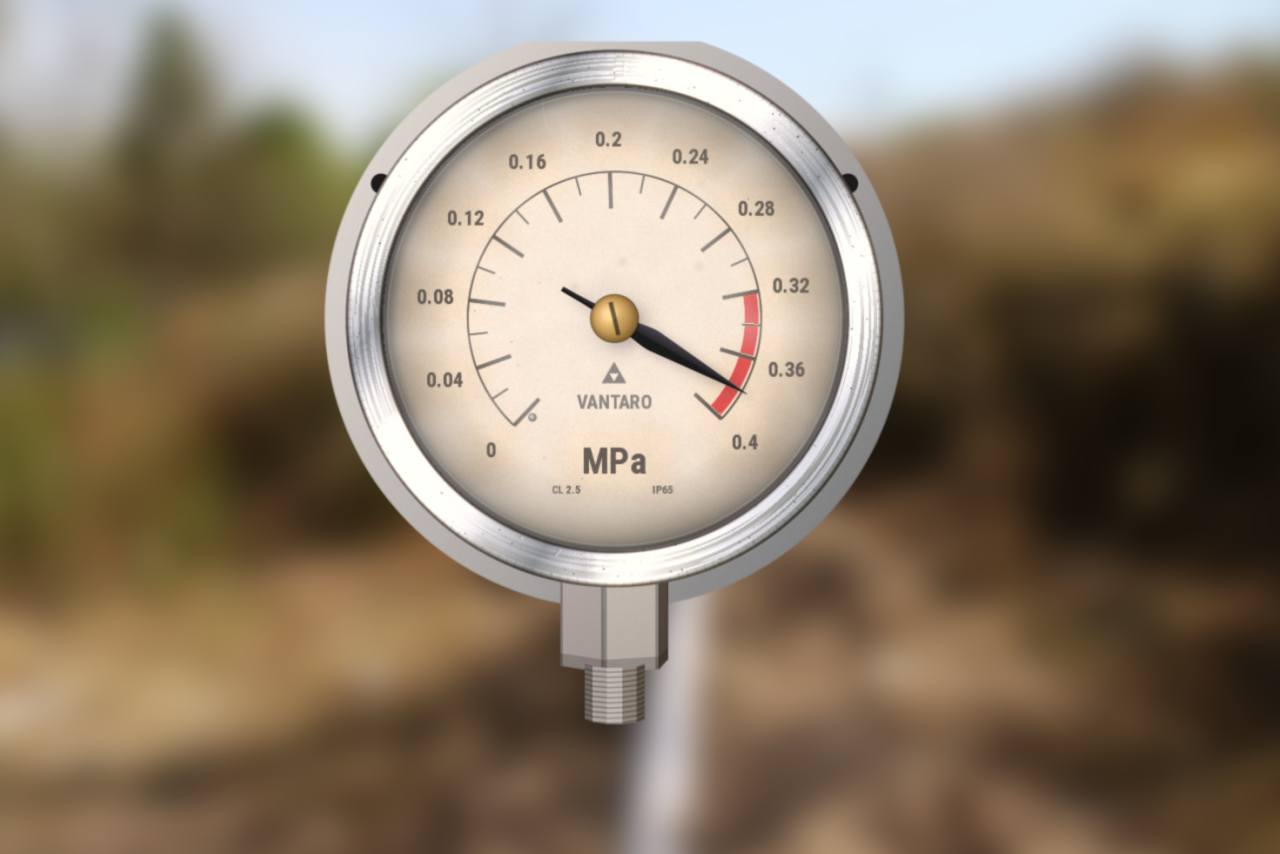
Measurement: 0.38 MPa
